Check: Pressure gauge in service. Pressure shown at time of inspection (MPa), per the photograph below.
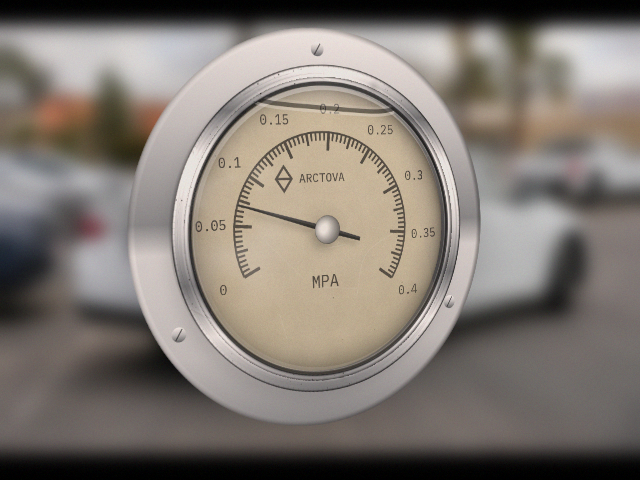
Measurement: 0.07 MPa
